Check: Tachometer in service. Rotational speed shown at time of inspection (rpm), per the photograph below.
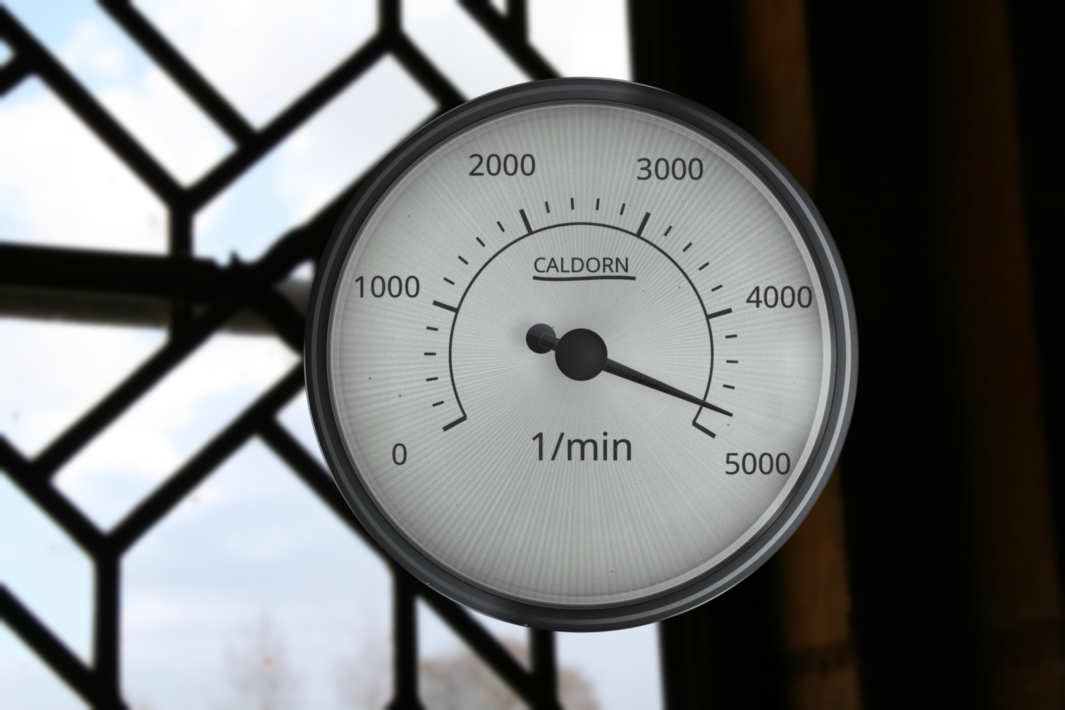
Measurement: 4800 rpm
